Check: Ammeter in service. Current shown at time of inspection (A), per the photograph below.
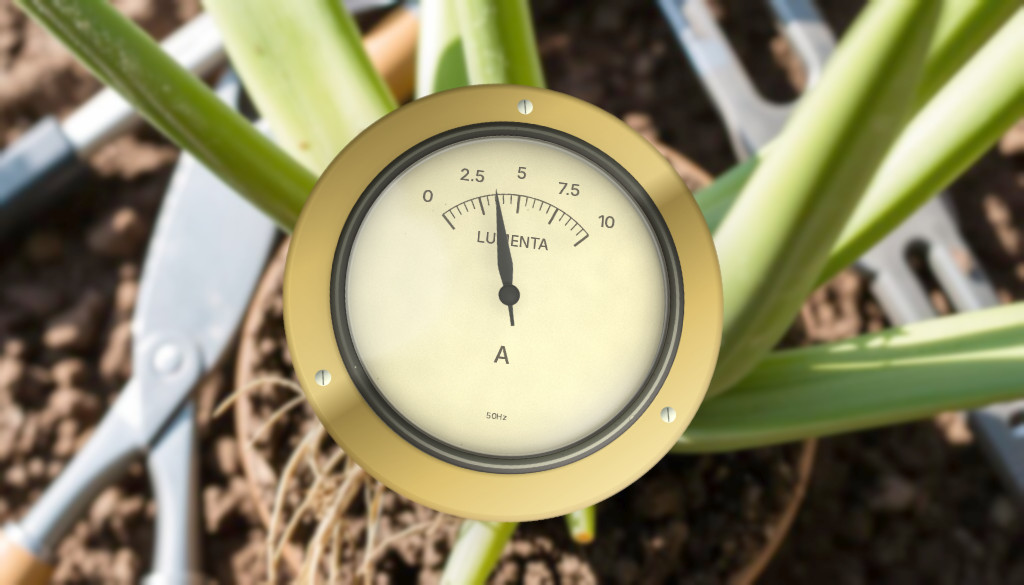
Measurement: 3.5 A
